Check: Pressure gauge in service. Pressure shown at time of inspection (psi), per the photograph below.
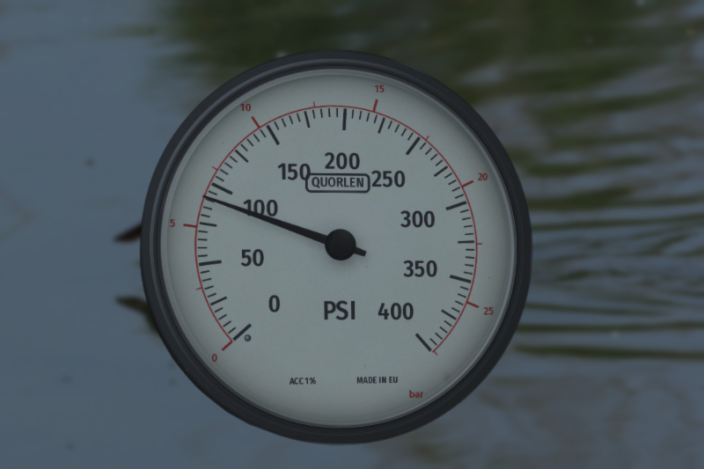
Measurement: 90 psi
